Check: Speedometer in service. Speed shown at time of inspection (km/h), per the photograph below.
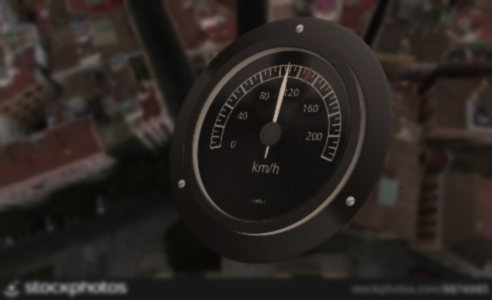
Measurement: 110 km/h
